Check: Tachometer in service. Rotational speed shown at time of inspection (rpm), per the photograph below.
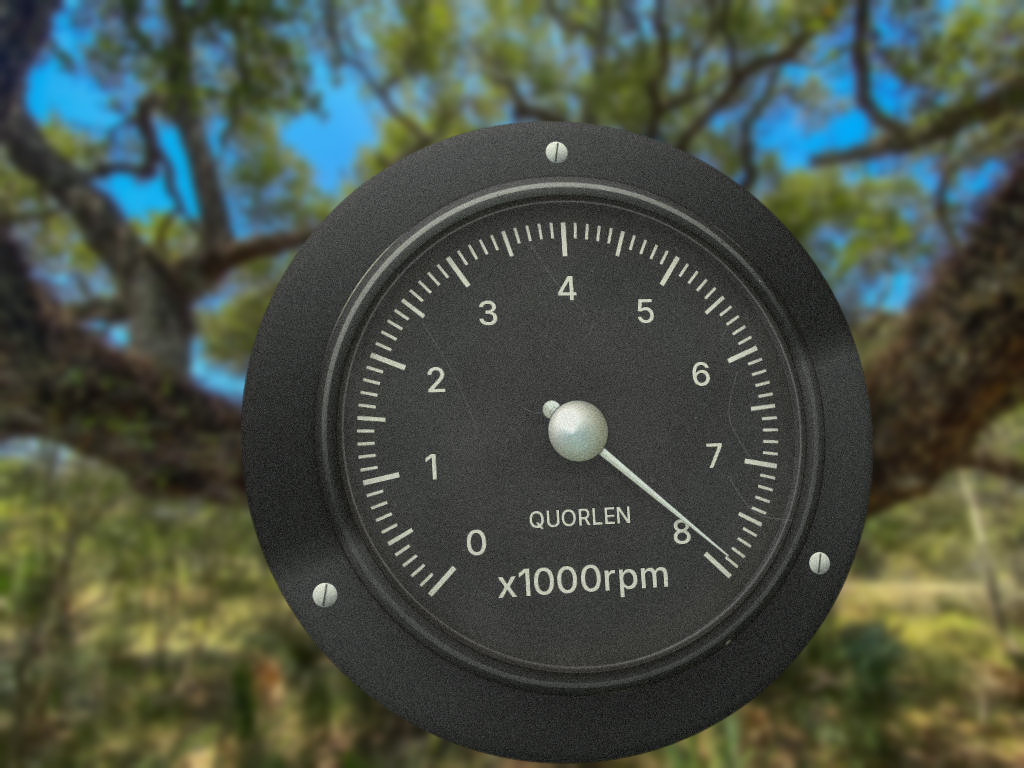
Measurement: 7900 rpm
